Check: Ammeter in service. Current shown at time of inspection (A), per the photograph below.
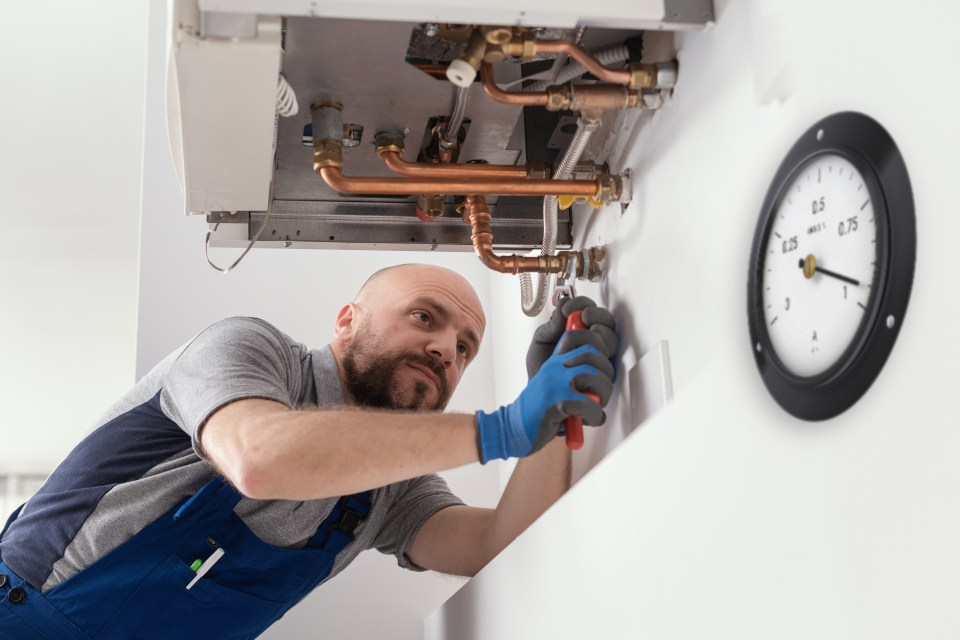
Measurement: 0.95 A
